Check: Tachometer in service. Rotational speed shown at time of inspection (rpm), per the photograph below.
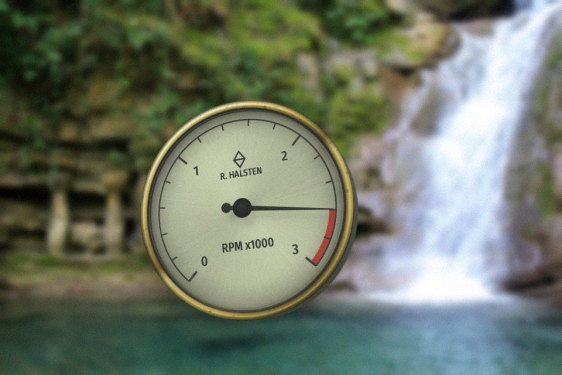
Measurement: 2600 rpm
